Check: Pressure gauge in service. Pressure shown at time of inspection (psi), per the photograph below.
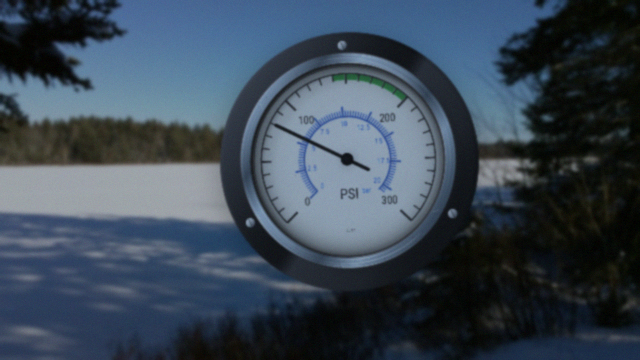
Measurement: 80 psi
